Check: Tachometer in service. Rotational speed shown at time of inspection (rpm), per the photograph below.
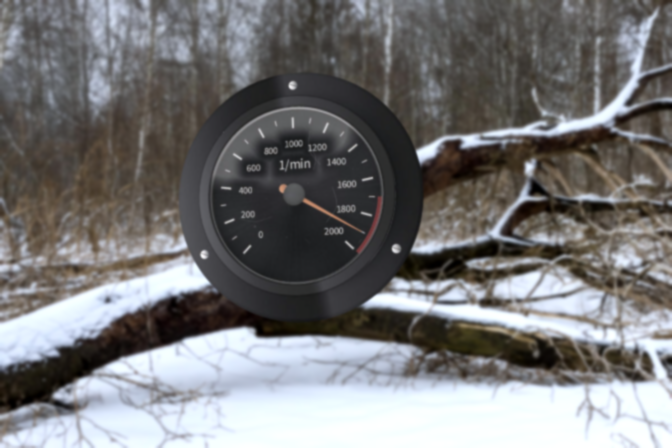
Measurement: 1900 rpm
